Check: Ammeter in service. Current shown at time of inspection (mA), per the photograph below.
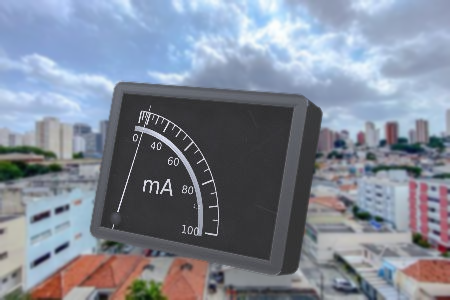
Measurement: 20 mA
